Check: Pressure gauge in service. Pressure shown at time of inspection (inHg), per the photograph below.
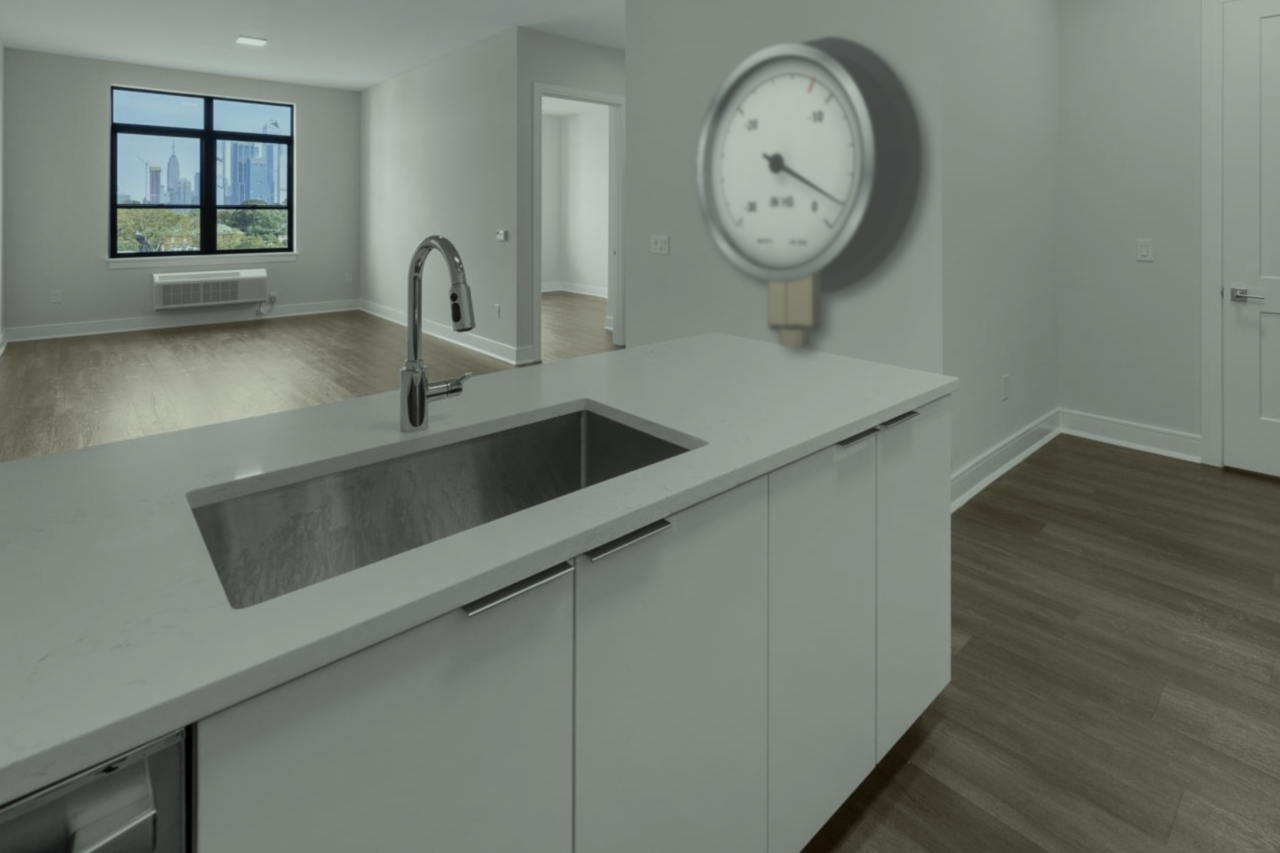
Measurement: -2 inHg
